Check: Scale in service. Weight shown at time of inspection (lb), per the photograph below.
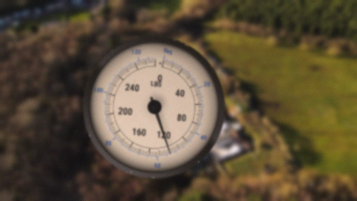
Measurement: 120 lb
